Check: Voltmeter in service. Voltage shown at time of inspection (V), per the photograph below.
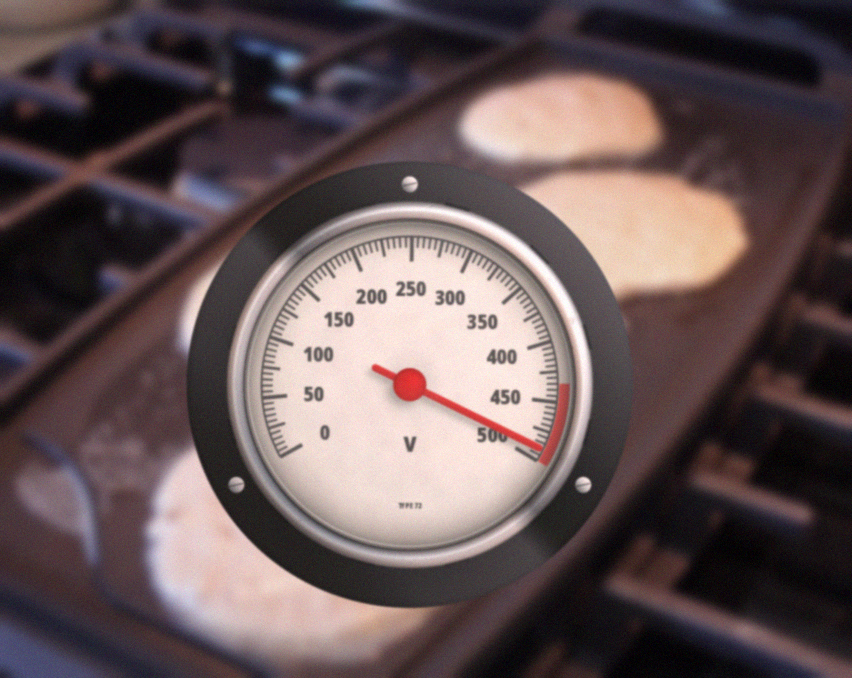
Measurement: 490 V
